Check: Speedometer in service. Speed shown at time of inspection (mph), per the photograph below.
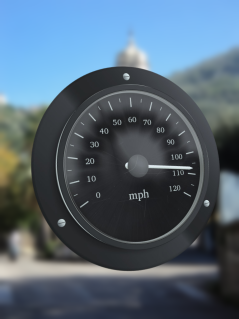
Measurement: 107.5 mph
